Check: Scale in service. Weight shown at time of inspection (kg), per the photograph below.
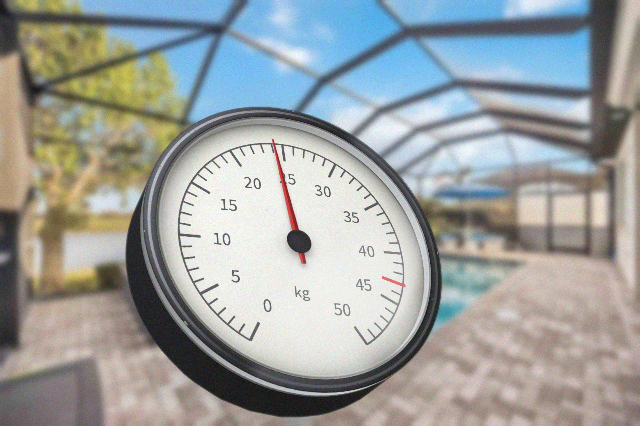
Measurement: 24 kg
